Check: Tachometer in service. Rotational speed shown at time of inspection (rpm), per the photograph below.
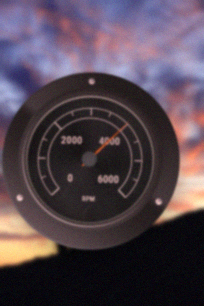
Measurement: 4000 rpm
